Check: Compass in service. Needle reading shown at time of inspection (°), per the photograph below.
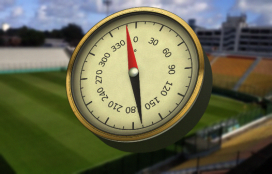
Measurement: 350 °
